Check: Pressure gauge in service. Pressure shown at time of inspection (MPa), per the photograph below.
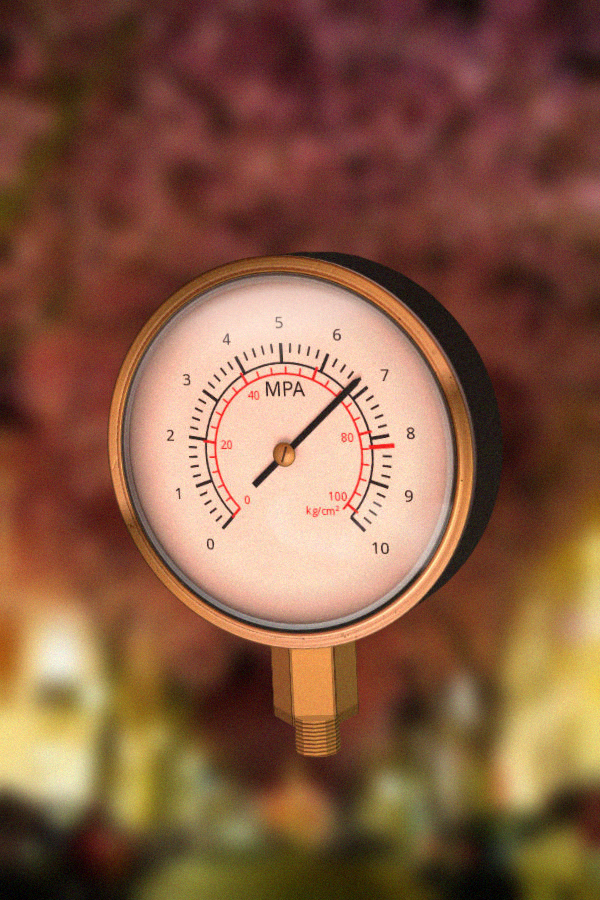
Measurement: 6.8 MPa
